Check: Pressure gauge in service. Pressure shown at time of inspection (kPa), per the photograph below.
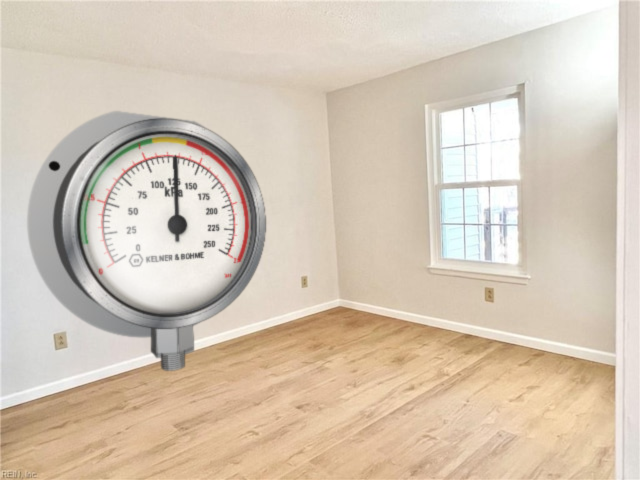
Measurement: 125 kPa
